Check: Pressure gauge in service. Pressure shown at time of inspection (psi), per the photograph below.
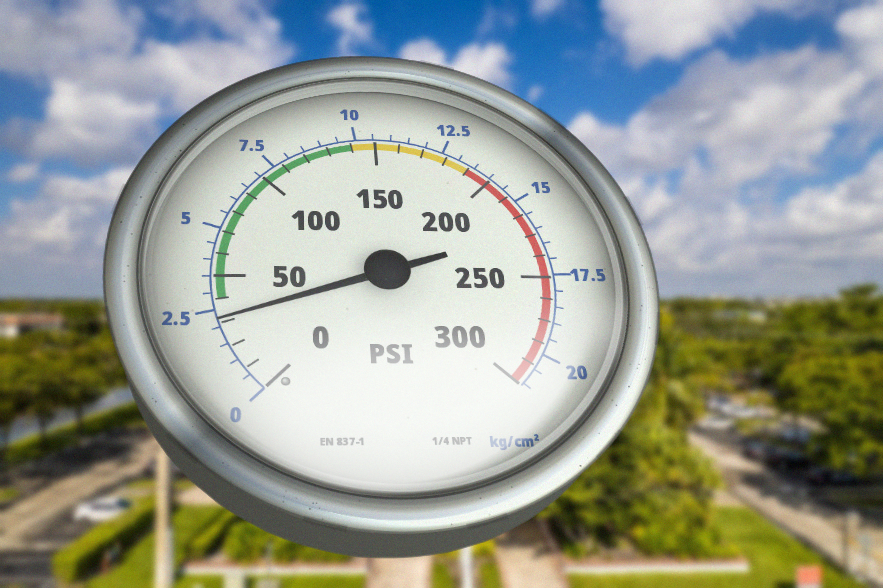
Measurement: 30 psi
